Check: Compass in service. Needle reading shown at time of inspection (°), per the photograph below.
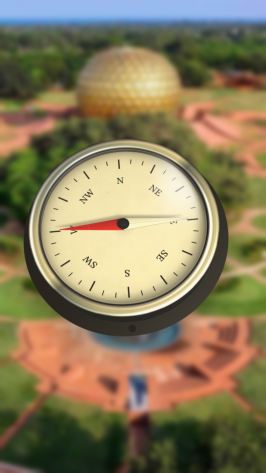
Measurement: 270 °
